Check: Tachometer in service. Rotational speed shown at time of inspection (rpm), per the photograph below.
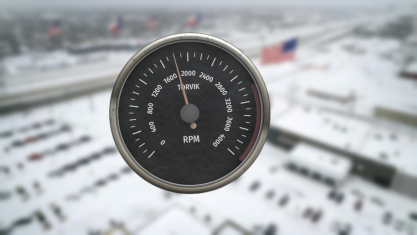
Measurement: 1800 rpm
